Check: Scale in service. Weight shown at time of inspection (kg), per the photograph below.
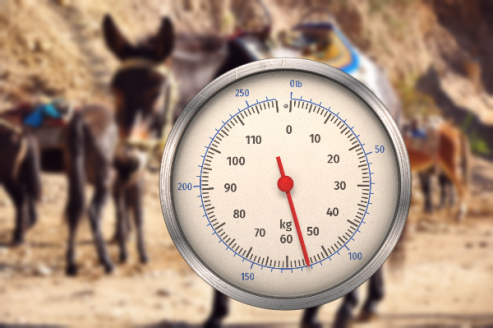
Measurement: 55 kg
